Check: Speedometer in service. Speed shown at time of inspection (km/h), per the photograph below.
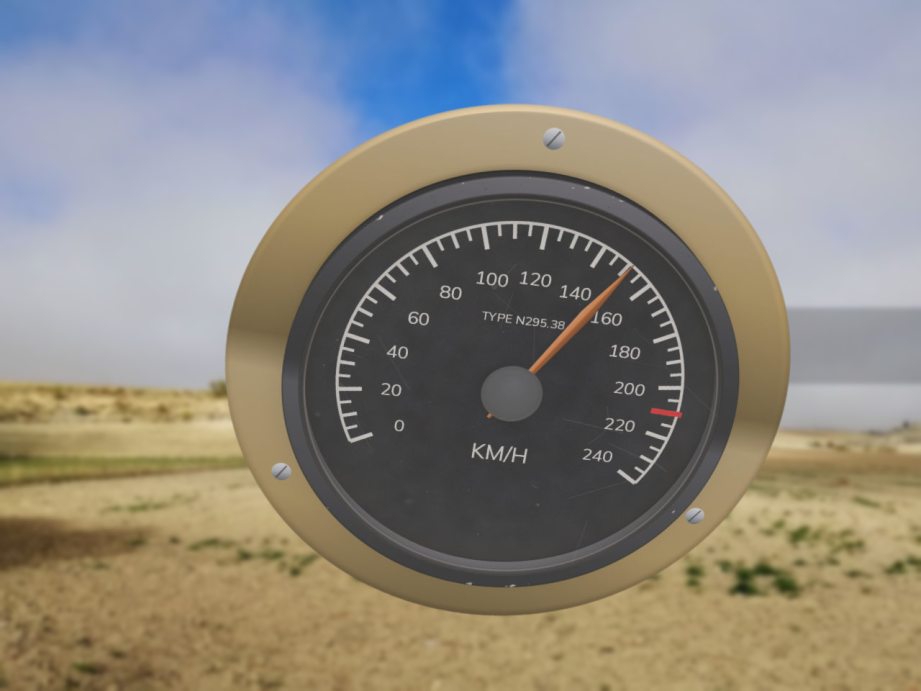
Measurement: 150 km/h
